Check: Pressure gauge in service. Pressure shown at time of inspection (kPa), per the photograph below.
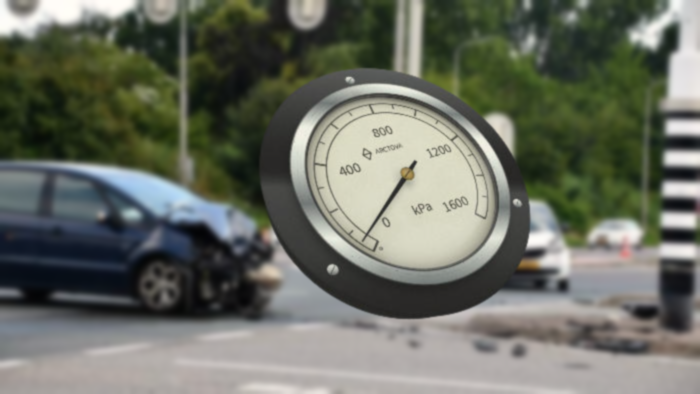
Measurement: 50 kPa
